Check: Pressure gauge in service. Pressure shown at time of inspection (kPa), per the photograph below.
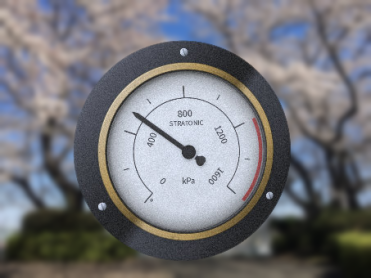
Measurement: 500 kPa
